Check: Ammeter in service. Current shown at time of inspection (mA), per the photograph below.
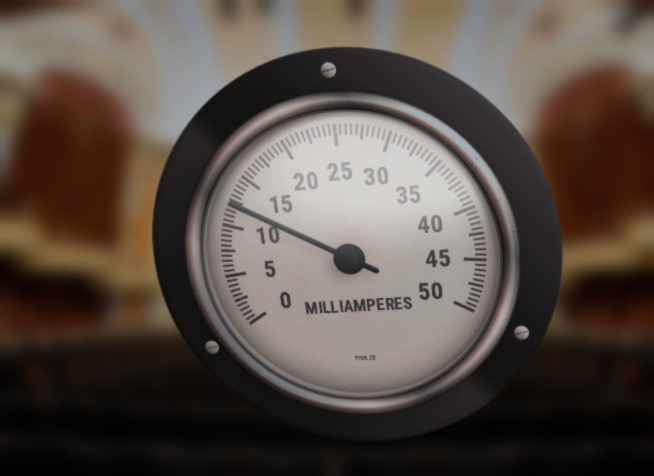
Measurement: 12.5 mA
